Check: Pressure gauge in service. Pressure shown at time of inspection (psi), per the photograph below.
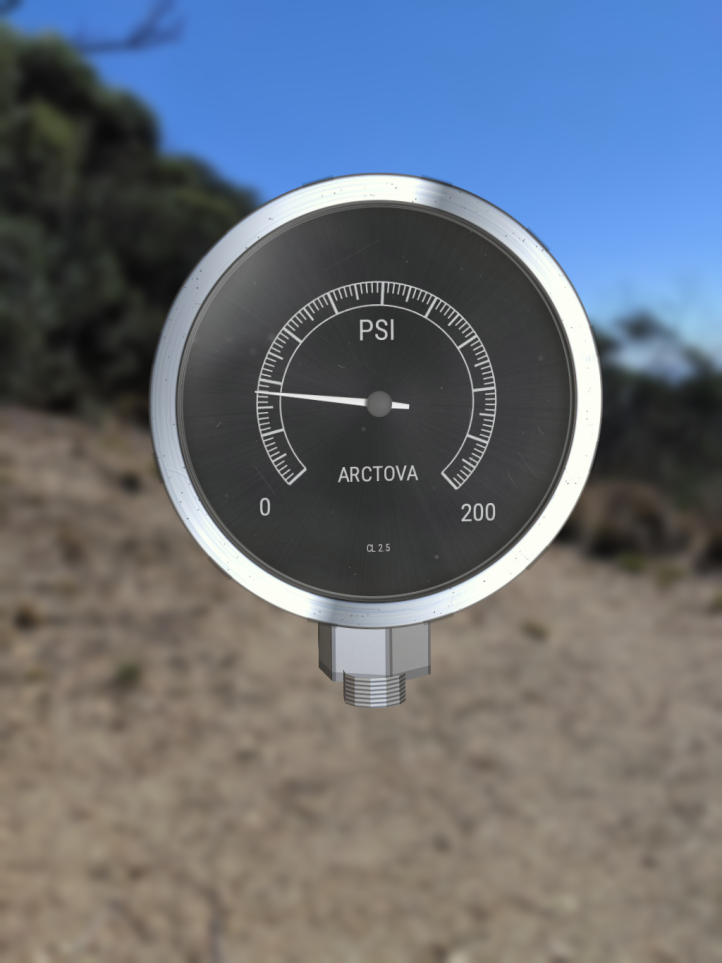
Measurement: 36 psi
